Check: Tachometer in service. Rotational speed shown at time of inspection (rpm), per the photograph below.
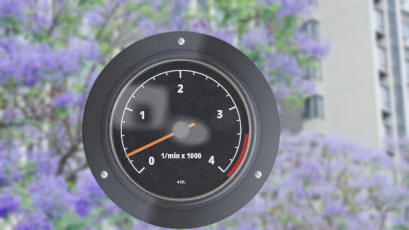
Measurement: 300 rpm
